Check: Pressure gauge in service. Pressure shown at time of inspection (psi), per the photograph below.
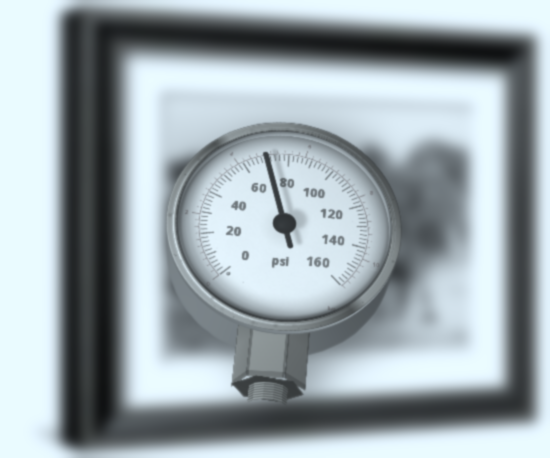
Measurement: 70 psi
